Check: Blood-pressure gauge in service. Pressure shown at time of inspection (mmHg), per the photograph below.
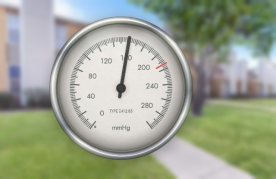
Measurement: 160 mmHg
